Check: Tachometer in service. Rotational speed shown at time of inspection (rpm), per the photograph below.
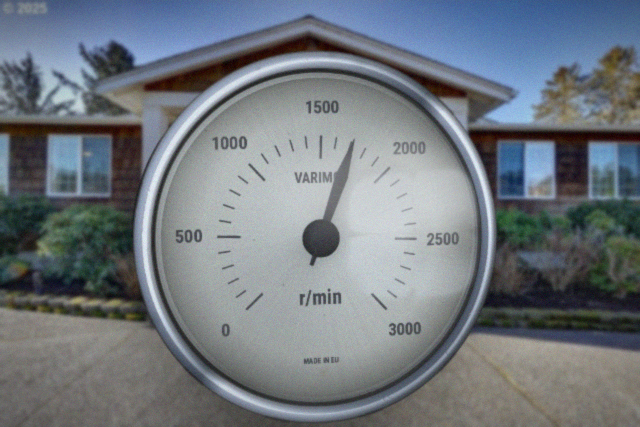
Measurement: 1700 rpm
